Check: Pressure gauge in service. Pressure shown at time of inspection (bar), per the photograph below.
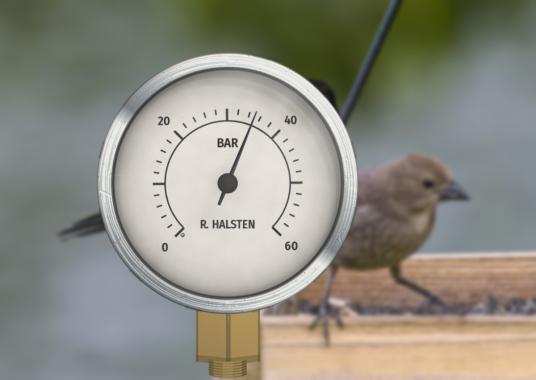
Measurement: 35 bar
